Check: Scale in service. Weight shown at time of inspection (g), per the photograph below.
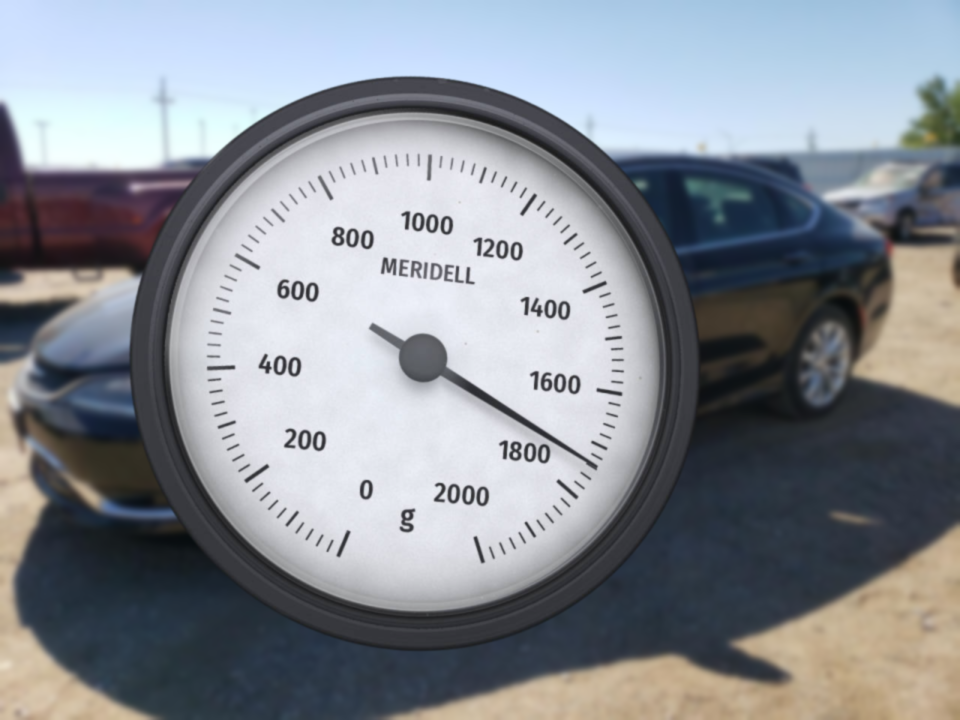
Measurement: 1740 g
